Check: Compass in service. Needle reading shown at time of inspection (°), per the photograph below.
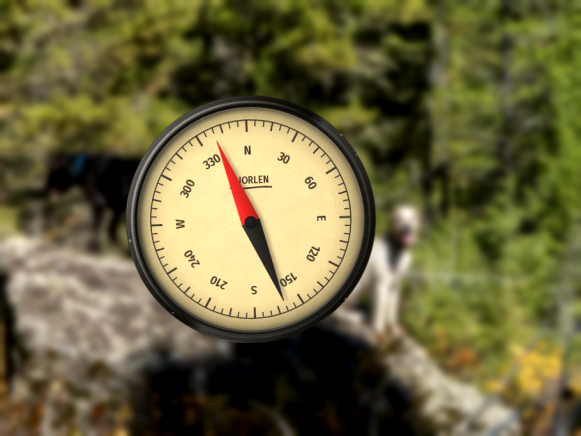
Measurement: 340 °
